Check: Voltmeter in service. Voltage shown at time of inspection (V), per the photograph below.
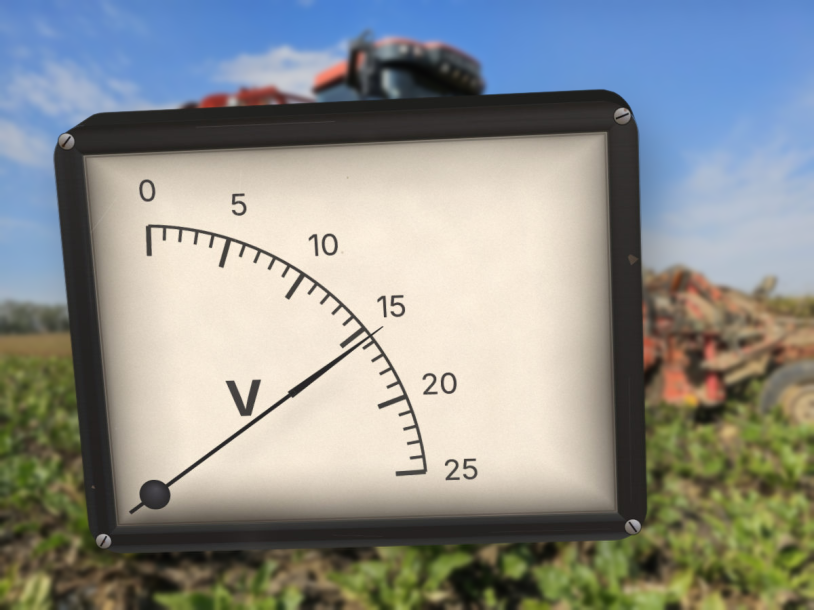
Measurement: 15.5 V
